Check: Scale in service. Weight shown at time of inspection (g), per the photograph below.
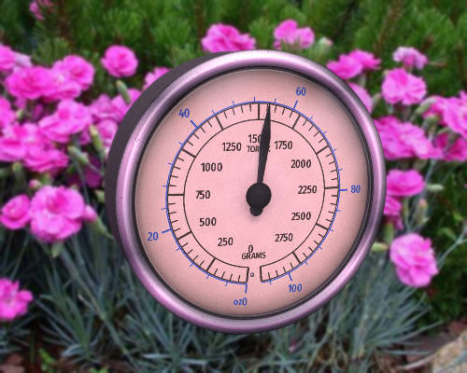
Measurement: 1550 g
